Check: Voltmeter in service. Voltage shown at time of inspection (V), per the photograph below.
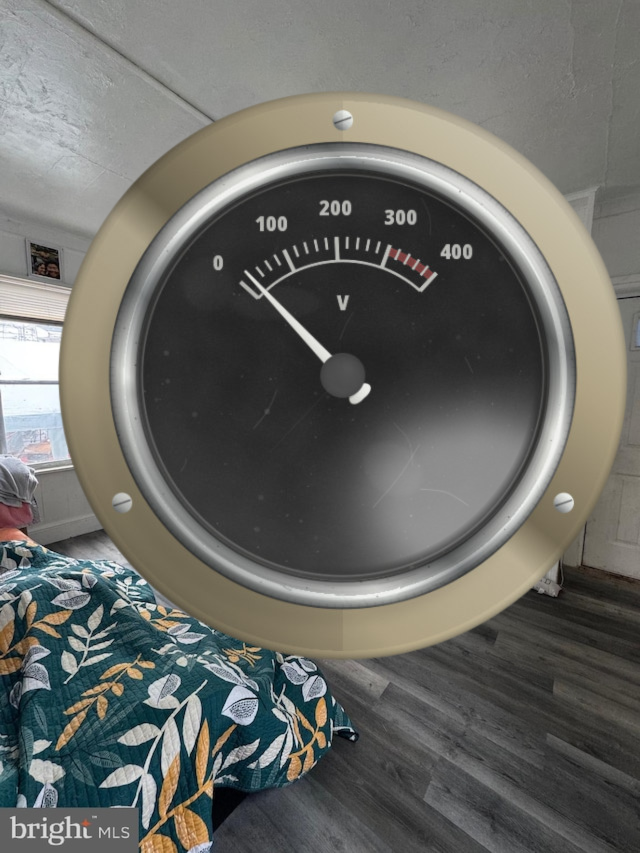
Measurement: 20 V
